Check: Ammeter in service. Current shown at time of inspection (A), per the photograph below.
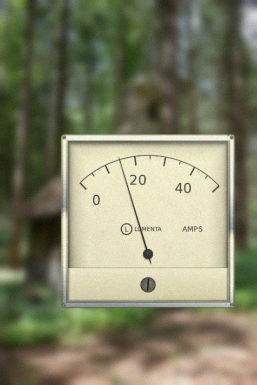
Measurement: 15 A
